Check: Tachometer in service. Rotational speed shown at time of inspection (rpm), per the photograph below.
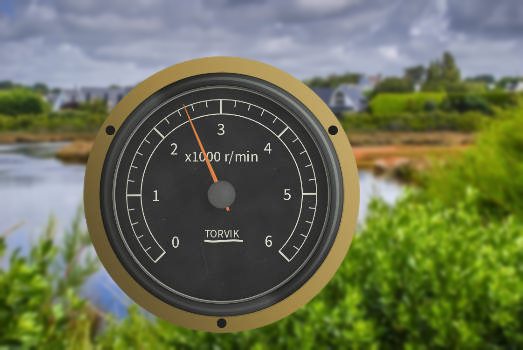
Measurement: 2500 rpm
